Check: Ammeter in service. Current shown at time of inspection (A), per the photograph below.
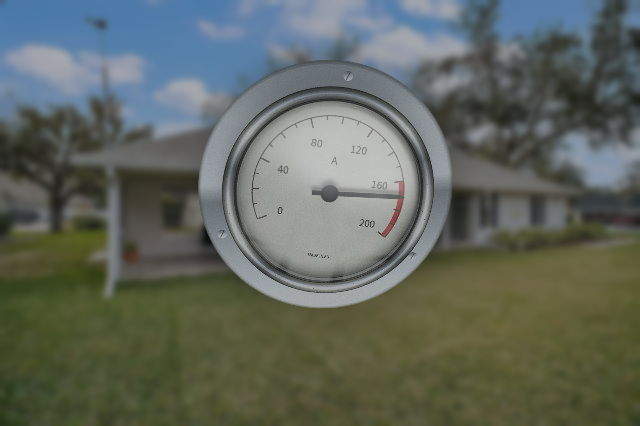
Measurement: 170 A
